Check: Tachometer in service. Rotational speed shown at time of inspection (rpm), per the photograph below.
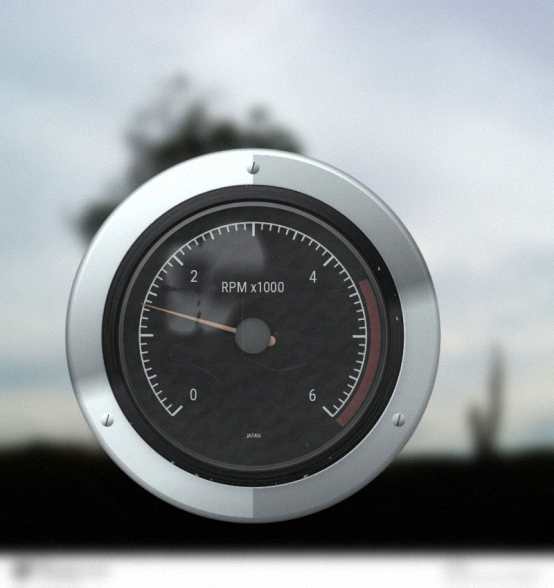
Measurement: 1350 rpm
